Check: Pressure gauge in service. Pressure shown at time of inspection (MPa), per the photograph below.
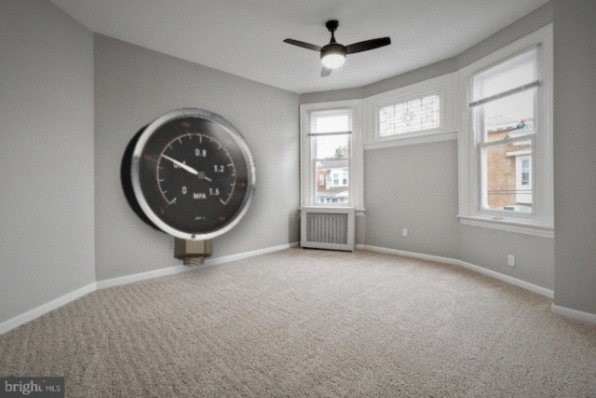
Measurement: 0.4 MPa
